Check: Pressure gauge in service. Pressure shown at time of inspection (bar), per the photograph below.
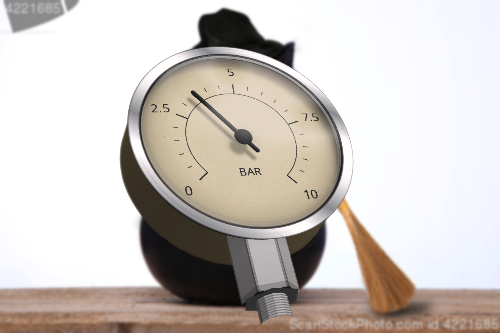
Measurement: 3.5 bar
